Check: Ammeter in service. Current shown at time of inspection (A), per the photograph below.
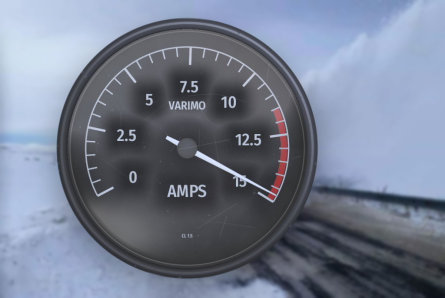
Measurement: 14.75 A
